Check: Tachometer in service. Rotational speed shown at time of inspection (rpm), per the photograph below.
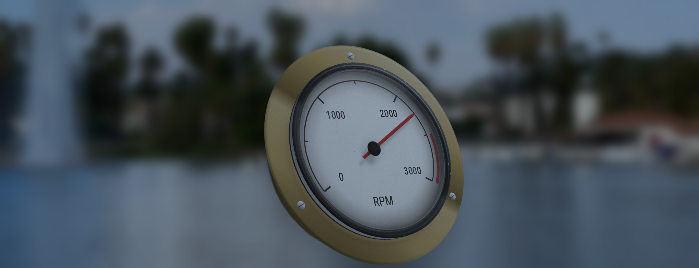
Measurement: 2250 rpm
